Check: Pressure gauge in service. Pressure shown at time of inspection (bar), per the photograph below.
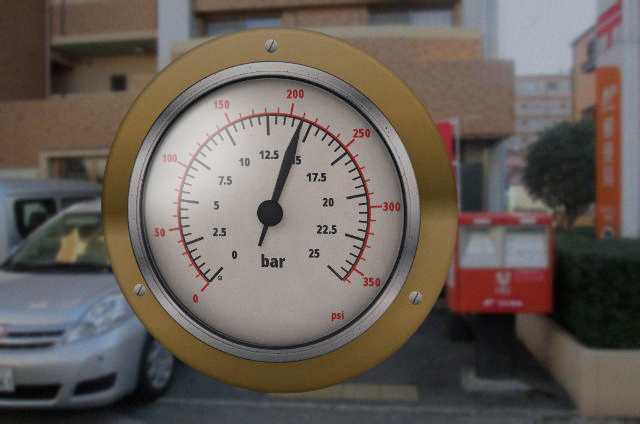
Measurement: 14.5 bar
